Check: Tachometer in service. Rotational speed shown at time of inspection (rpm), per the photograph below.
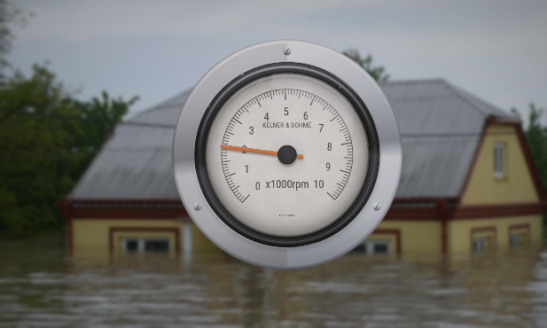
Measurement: 2000 rpm
